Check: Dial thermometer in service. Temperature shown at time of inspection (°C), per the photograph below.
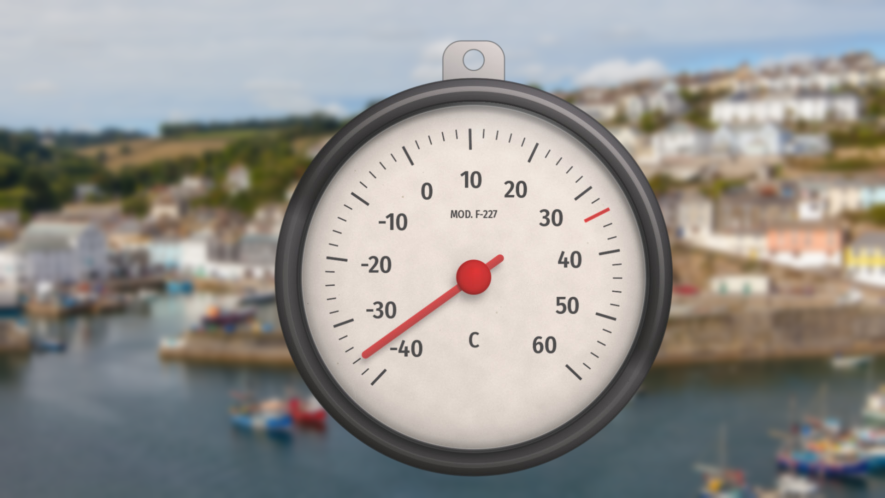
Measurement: -36 °C
